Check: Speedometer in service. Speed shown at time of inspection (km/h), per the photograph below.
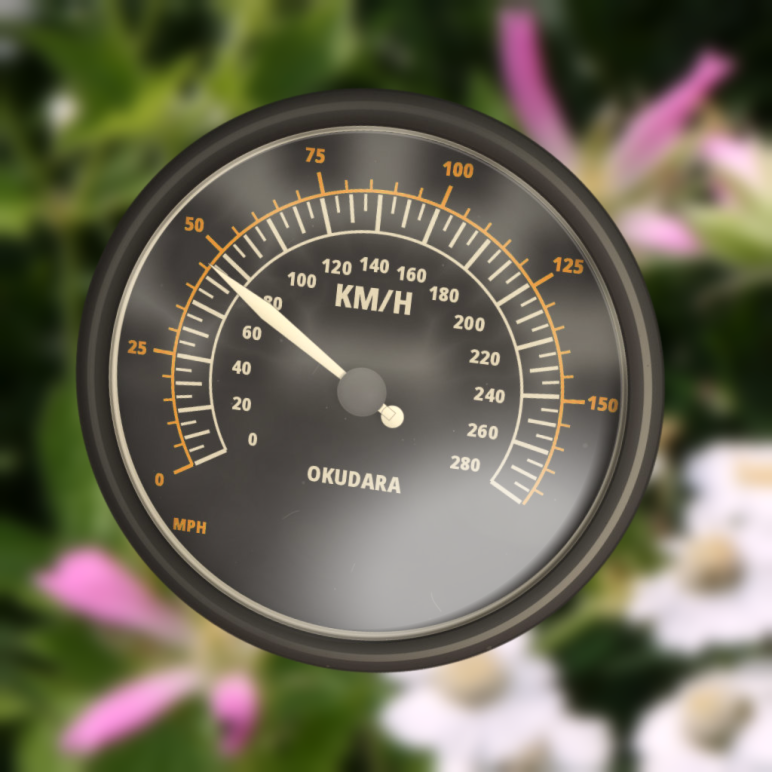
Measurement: 75 km/h
